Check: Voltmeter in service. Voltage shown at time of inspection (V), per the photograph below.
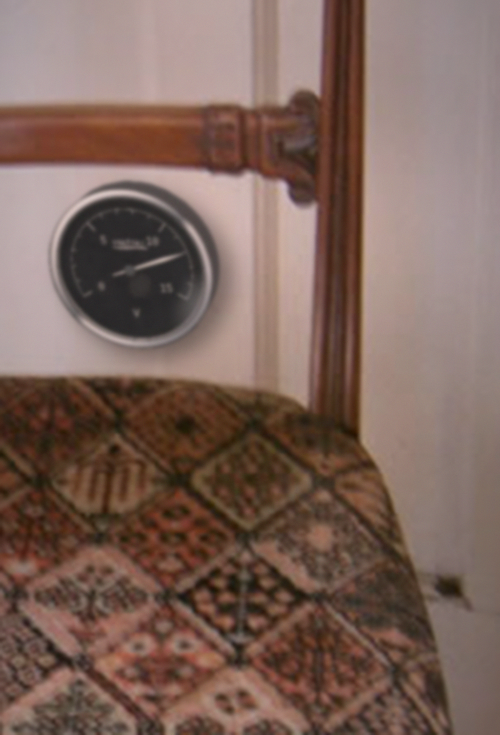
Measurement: 12 V
